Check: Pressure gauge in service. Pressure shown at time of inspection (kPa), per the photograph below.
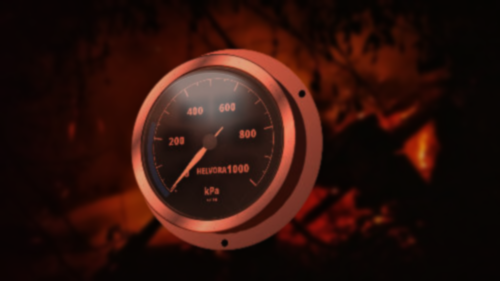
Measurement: 0 kPa
